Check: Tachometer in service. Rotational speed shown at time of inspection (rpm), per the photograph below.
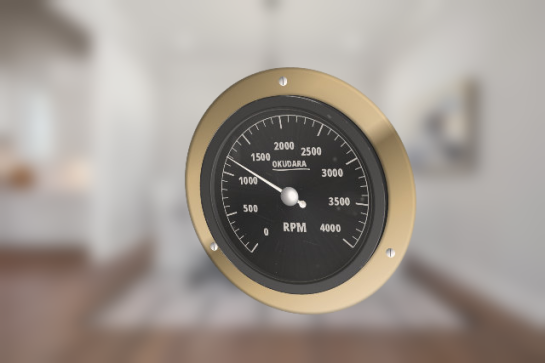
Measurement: 1200 rpm
